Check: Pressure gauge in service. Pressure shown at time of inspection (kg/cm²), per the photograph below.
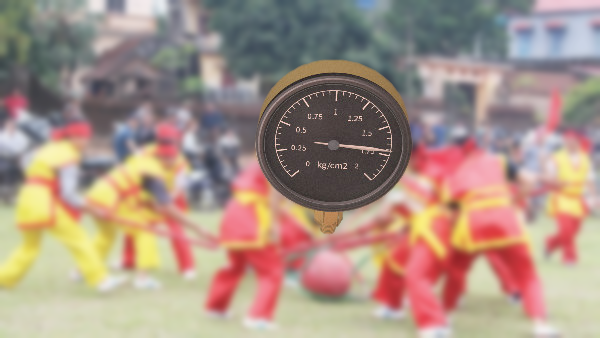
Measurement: 1.7 kg/cm²
